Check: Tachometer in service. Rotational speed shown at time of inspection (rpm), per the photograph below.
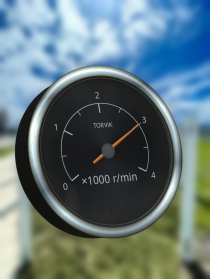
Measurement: 3000 rpm
